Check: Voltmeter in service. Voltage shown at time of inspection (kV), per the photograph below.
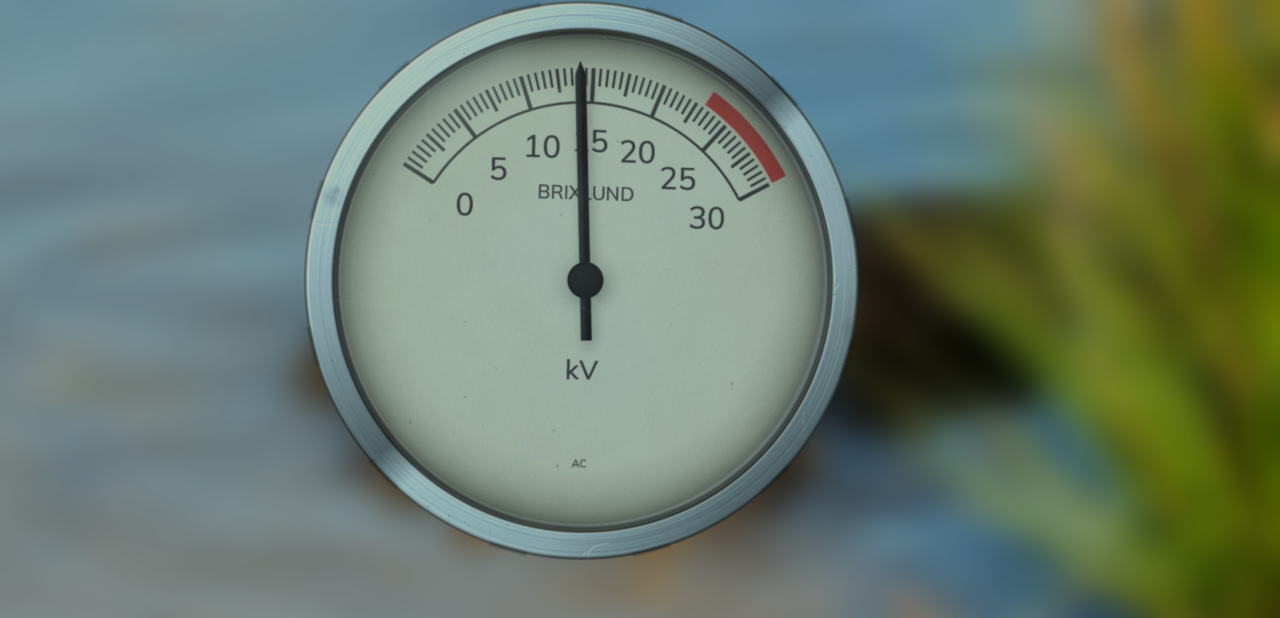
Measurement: 14 kV
